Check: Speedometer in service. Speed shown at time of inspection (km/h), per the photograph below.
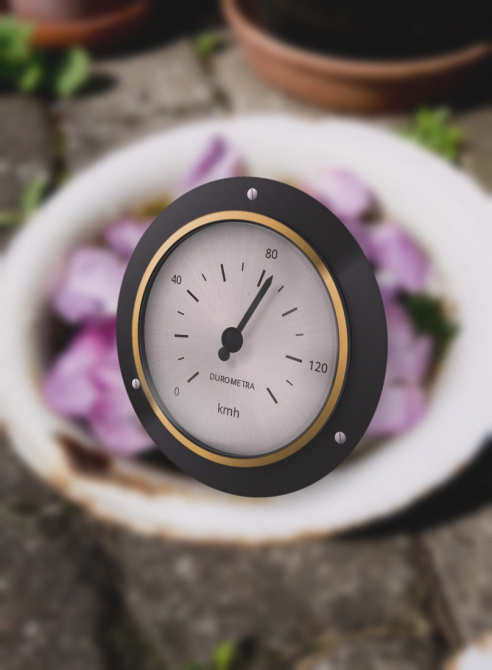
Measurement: 85 km/h
